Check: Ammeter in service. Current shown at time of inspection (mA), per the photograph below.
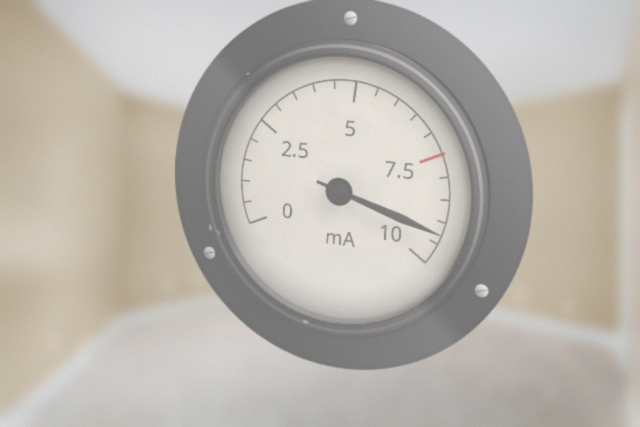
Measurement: 9.25 mA
